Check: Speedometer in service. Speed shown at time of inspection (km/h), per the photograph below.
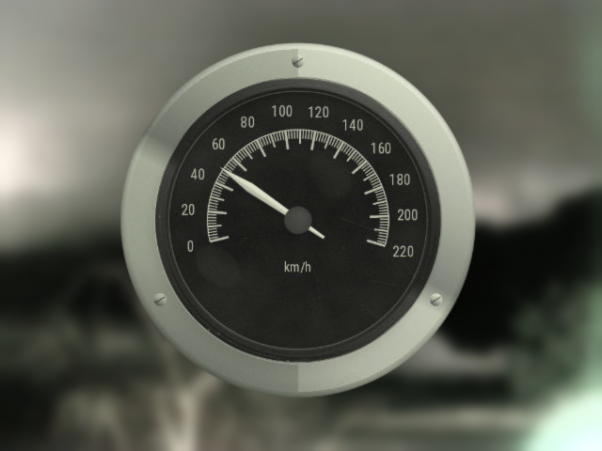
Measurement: 50 km/h
